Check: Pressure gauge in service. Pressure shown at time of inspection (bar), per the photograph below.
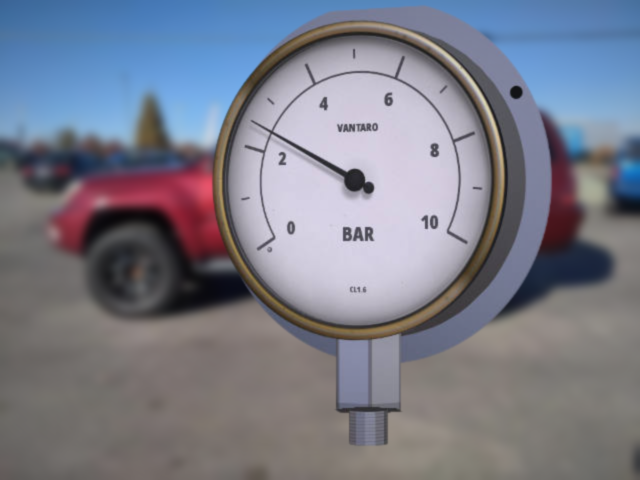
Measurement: 2.5 bar
